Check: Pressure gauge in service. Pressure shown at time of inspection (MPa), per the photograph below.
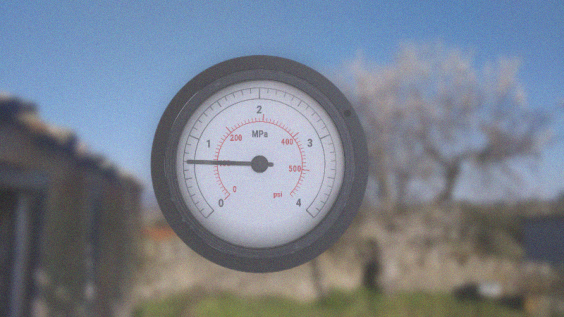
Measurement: 0.7 MPa
